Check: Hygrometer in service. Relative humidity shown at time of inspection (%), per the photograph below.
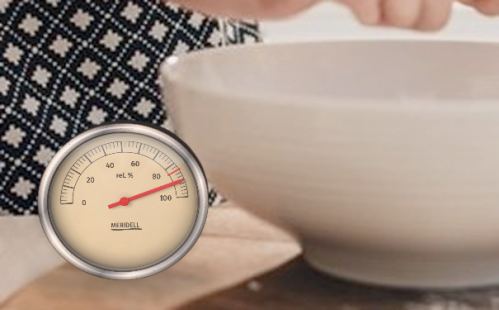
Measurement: 90 %
